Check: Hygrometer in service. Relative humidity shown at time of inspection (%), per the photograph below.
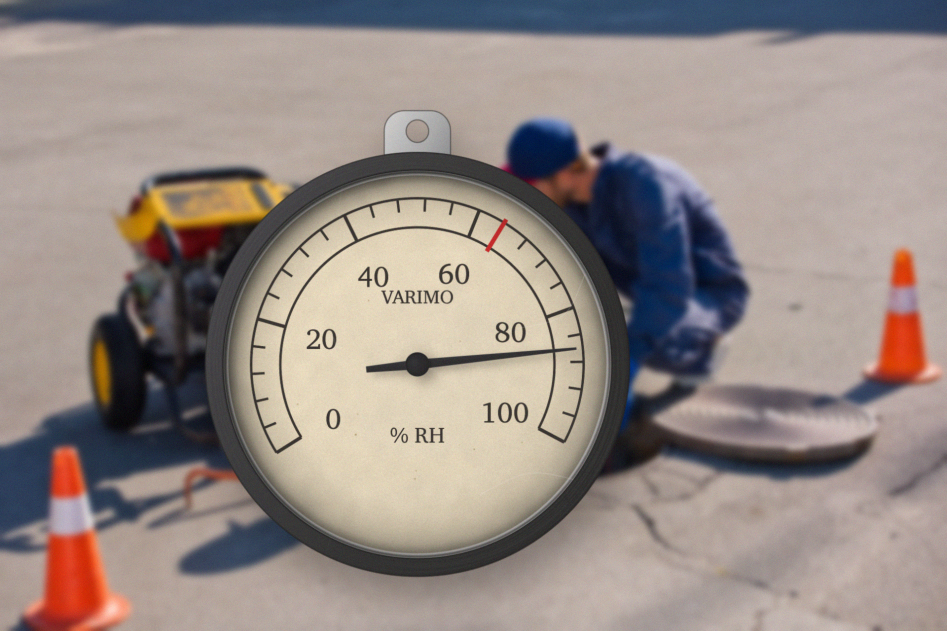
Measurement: 86 %
